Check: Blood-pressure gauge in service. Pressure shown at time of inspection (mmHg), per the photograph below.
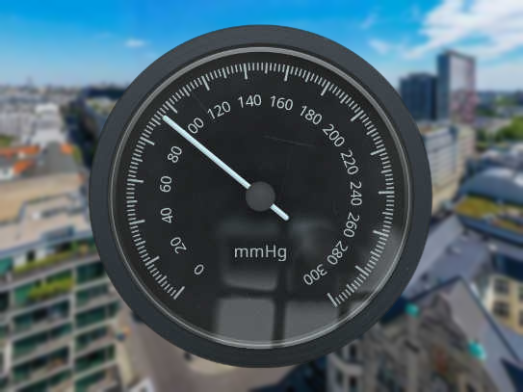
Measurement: 94 mmHg
